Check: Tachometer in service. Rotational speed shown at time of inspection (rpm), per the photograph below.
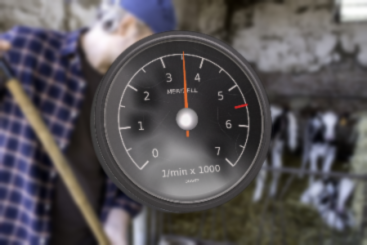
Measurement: 3500 rpm
